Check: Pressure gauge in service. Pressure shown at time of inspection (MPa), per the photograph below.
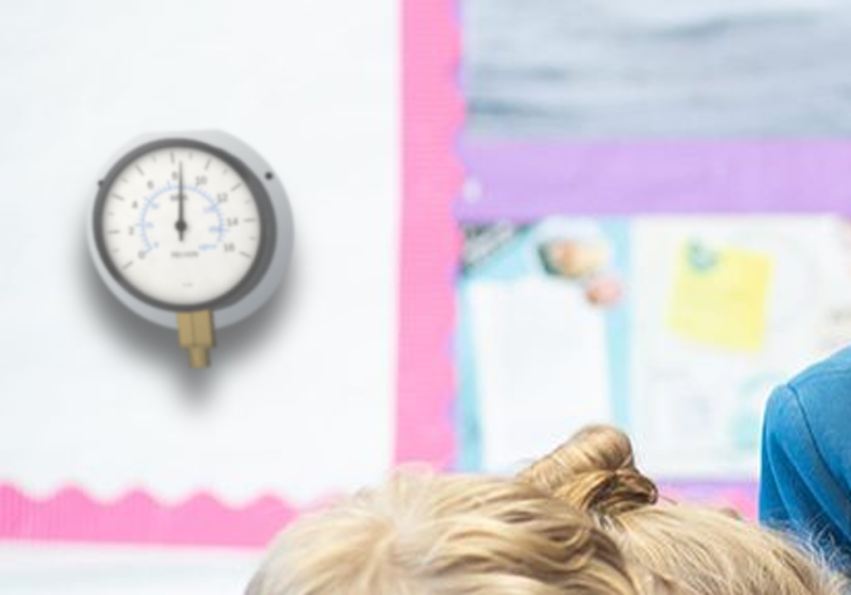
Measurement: 8.5 MPa
